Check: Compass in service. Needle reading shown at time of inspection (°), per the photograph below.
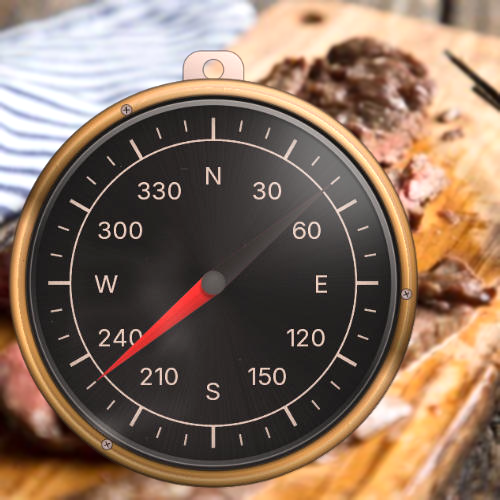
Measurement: 230 °
